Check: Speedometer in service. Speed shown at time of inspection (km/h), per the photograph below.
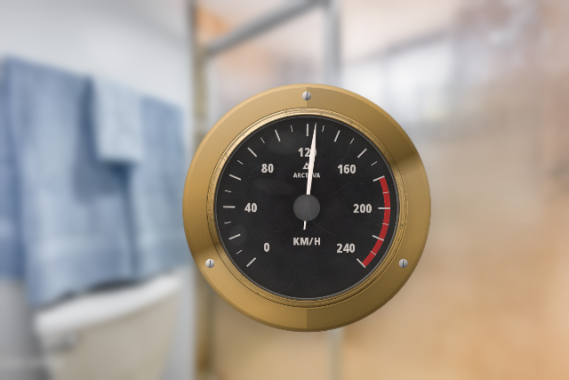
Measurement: 125 km/h
